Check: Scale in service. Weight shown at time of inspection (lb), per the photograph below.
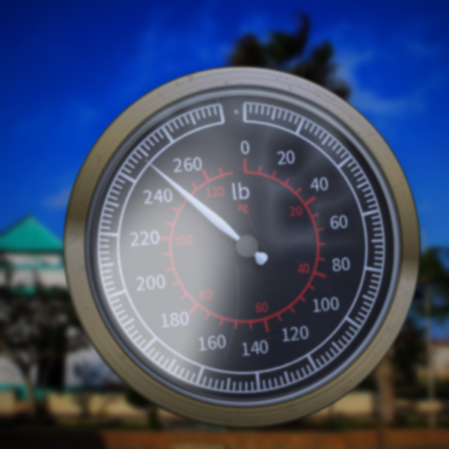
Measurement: 248 lb
